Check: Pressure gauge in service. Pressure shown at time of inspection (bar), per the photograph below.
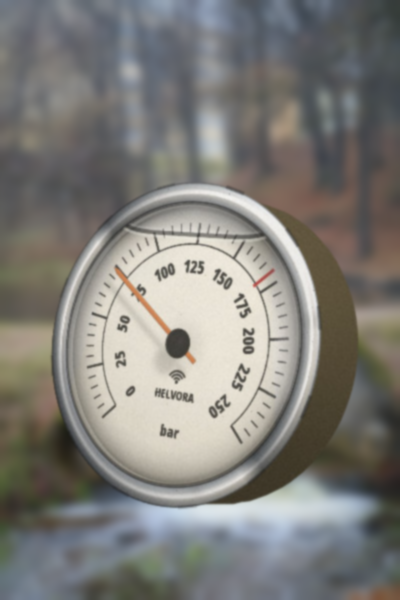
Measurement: 75 bar
